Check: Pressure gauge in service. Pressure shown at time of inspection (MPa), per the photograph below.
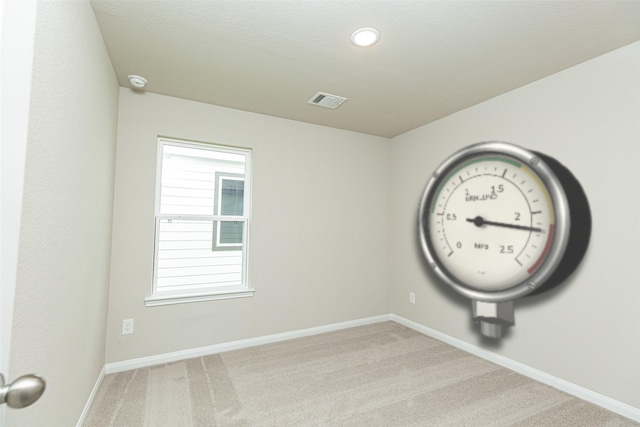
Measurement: 2.15 MPa
